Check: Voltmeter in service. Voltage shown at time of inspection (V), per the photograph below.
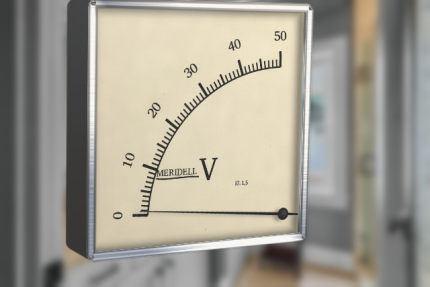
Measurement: 1 V
